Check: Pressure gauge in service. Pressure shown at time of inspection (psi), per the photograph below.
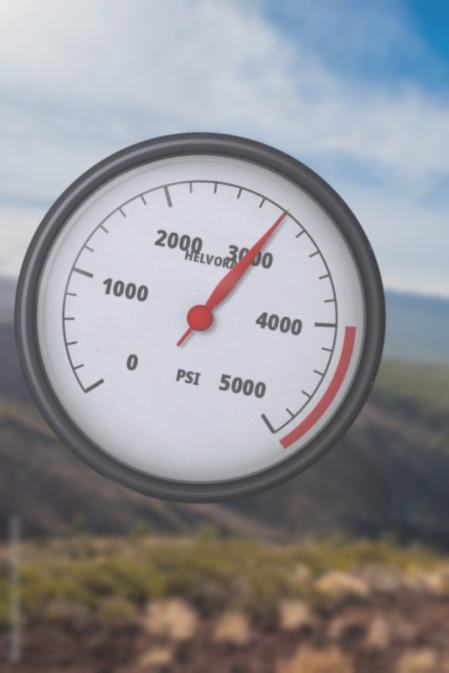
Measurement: 3000 psi
